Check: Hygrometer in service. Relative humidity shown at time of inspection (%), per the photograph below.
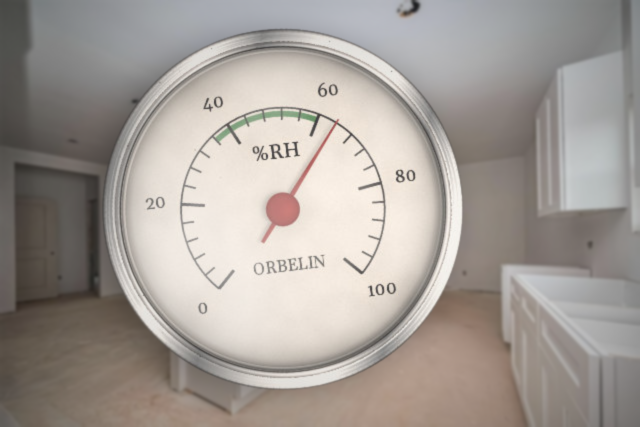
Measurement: 64 %
